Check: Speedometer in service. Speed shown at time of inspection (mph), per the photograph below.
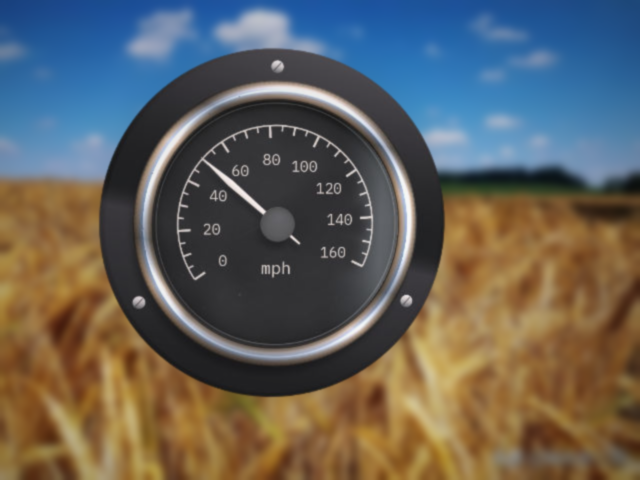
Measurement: 50 mph
